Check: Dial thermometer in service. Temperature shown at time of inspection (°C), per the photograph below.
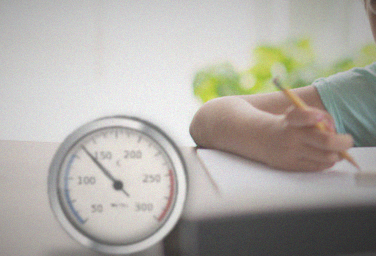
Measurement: 137.5 °C
